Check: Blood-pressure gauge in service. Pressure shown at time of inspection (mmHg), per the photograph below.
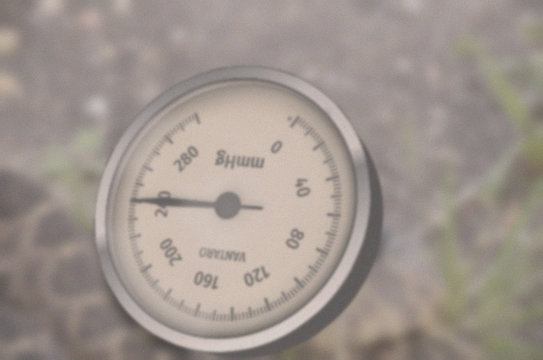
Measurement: 240 mmHg
